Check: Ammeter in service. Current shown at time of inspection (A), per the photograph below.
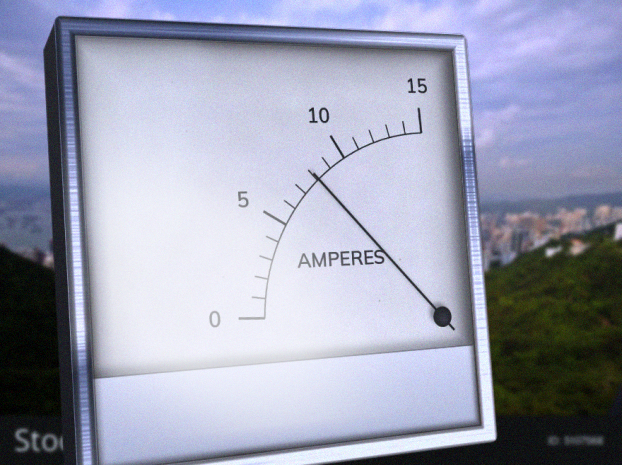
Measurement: 8 A
